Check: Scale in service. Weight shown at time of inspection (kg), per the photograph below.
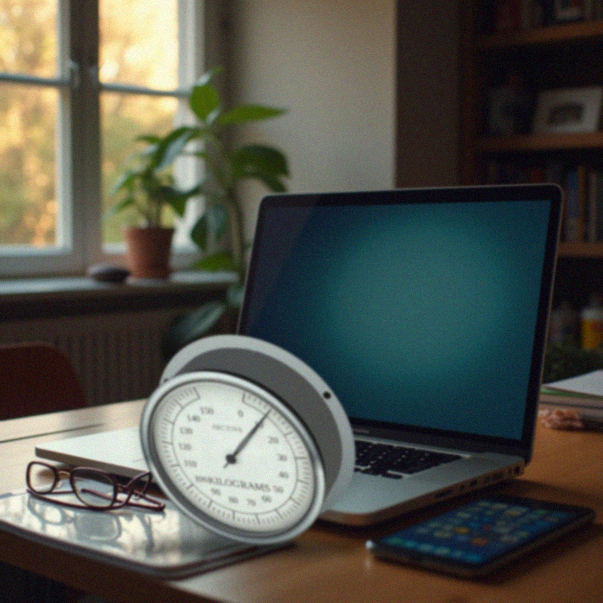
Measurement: 10 kg
